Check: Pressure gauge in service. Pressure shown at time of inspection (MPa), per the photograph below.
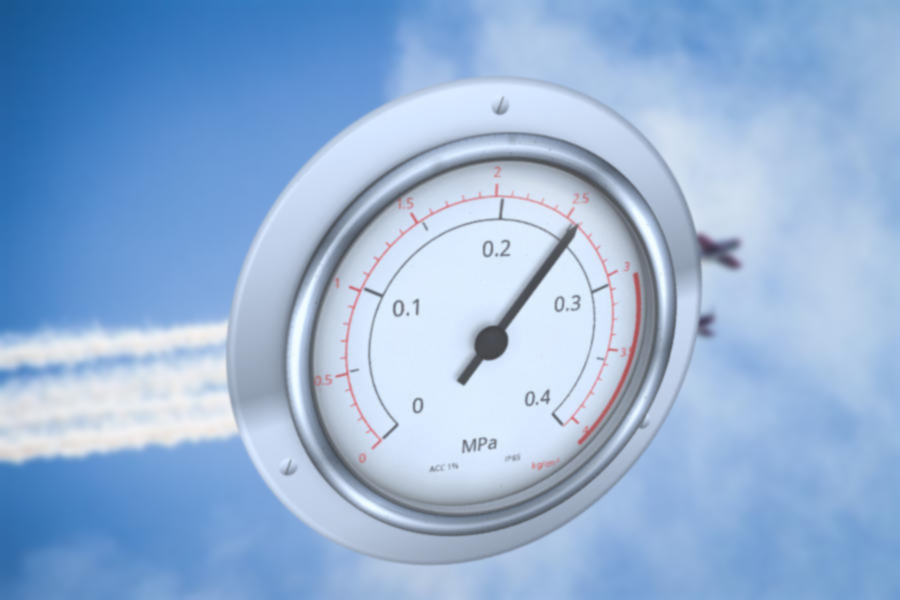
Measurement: 0.25 MPa
